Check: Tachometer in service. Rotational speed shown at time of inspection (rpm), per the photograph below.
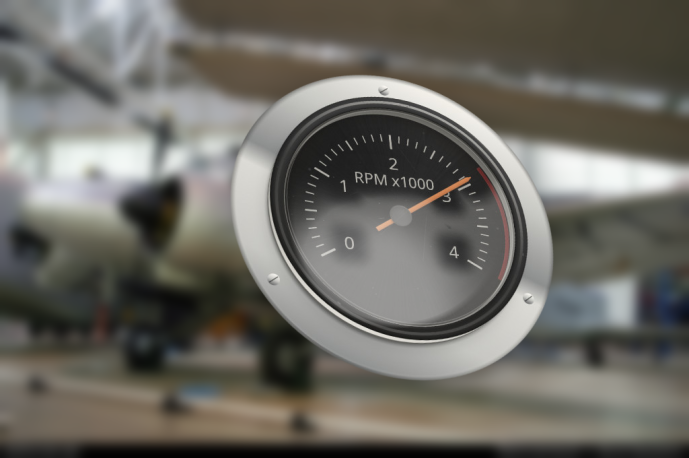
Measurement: 2950 rpm
